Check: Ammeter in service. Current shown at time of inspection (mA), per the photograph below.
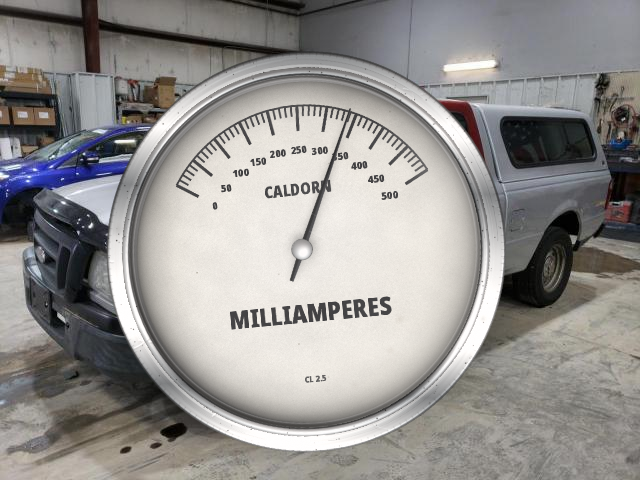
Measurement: 340 mA
